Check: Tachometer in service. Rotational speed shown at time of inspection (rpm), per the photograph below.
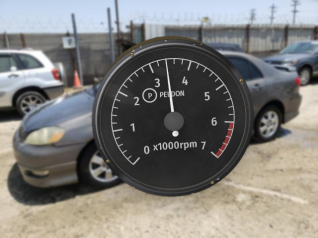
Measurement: 3400 rpm
